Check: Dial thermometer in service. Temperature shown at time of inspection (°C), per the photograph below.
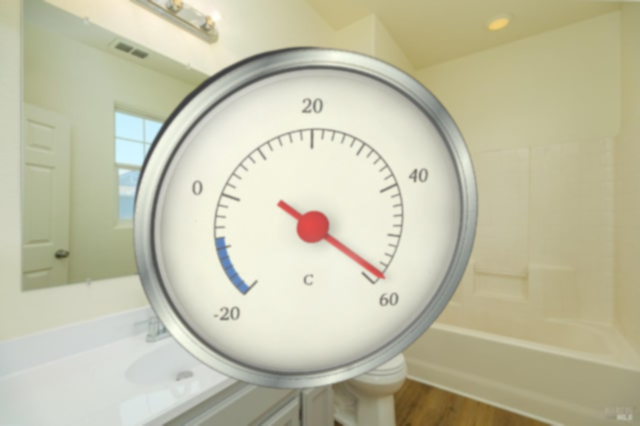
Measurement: 58 °C
